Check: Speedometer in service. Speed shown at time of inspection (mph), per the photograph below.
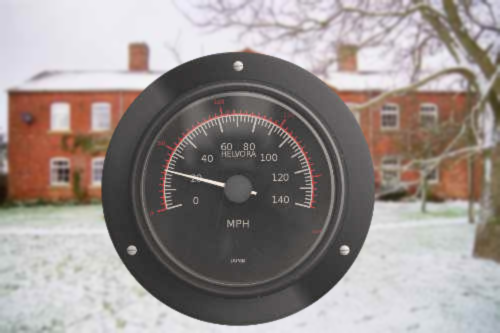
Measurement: 20 mph
